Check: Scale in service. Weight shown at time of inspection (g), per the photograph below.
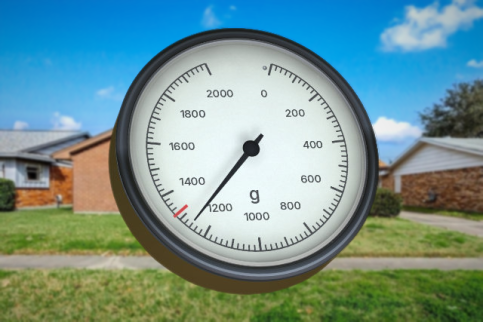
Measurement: 1260 g
